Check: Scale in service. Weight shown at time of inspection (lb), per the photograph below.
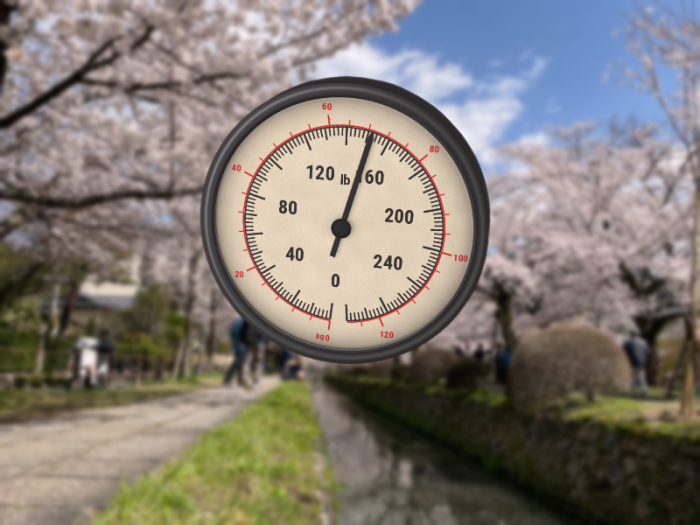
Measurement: 152 lb
